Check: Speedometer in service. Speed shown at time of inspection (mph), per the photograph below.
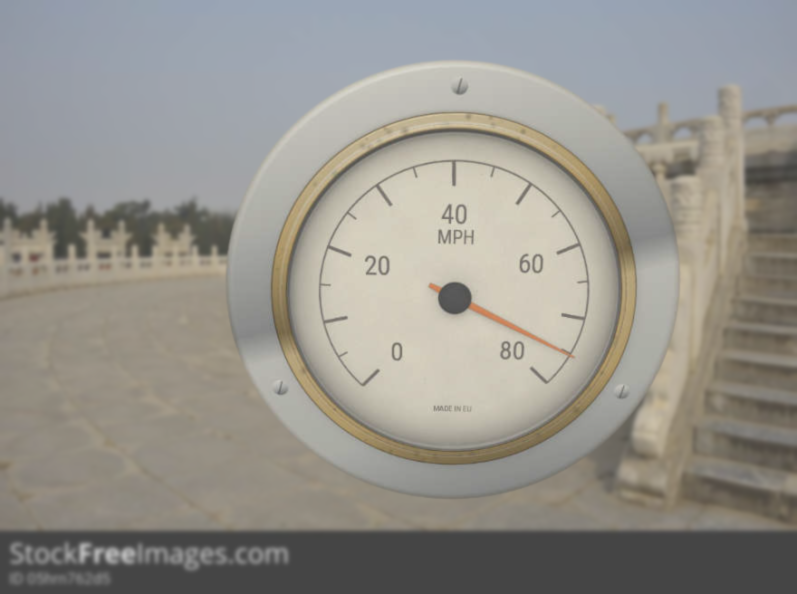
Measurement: 75 mph
